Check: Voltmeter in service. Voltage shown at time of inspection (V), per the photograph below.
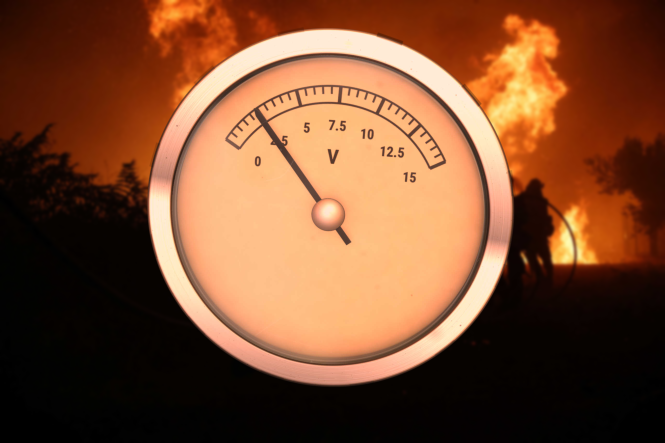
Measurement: 2.5 V
